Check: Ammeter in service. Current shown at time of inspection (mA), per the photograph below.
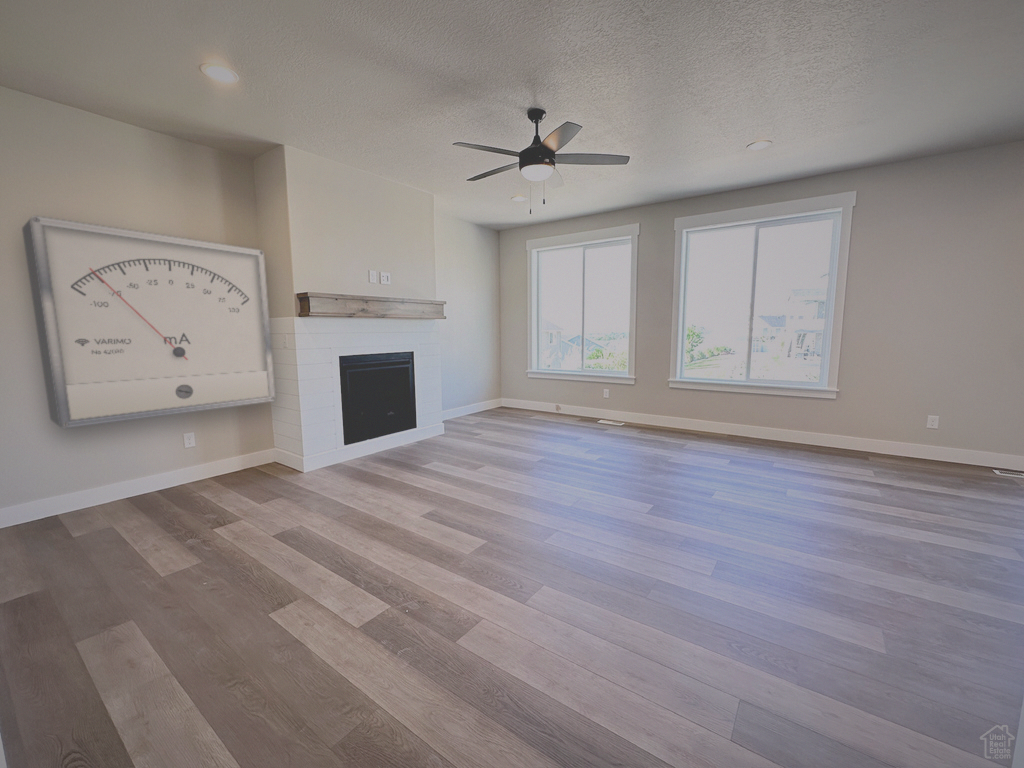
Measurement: -75 mA
